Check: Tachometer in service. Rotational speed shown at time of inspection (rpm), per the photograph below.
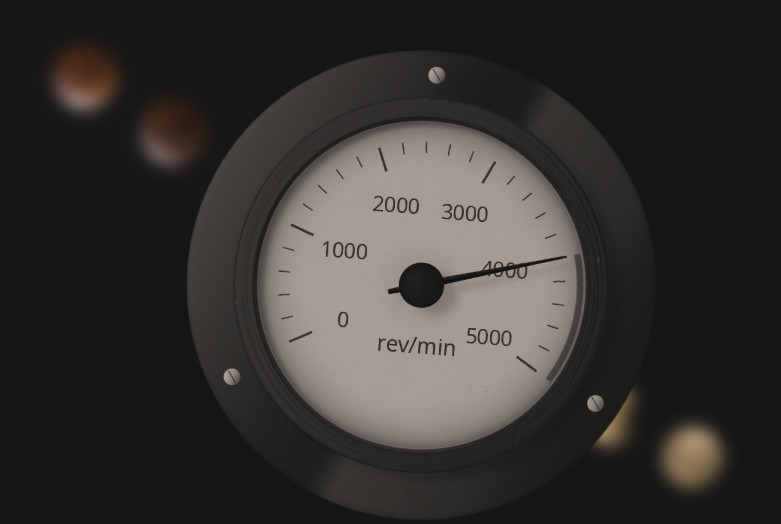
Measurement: 4000 rpm
